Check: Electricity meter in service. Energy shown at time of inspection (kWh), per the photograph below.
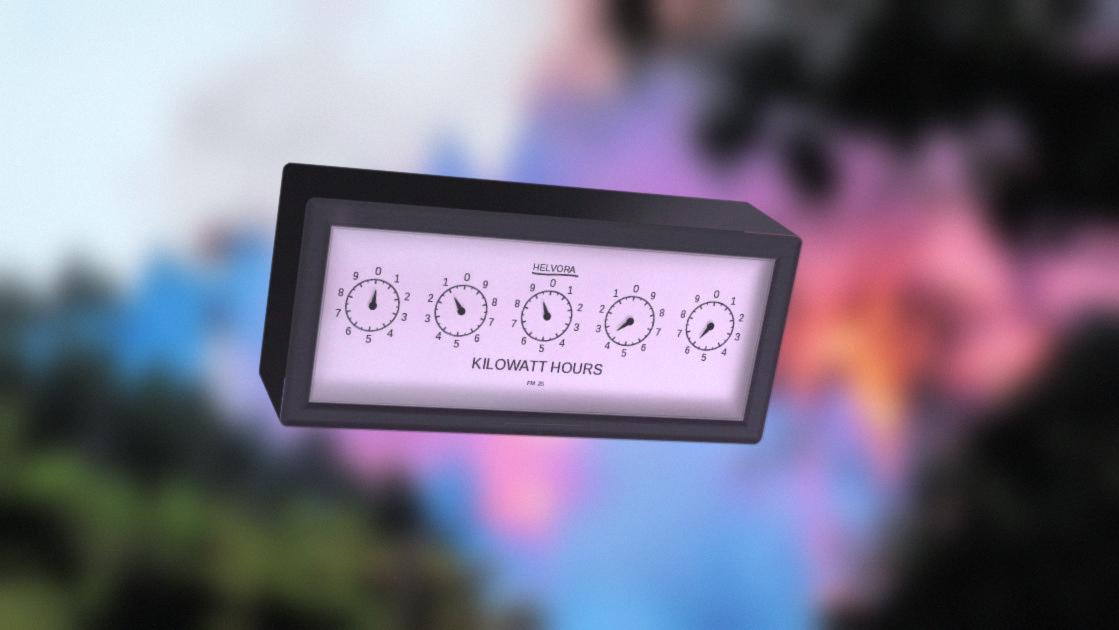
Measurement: 936 kWh
